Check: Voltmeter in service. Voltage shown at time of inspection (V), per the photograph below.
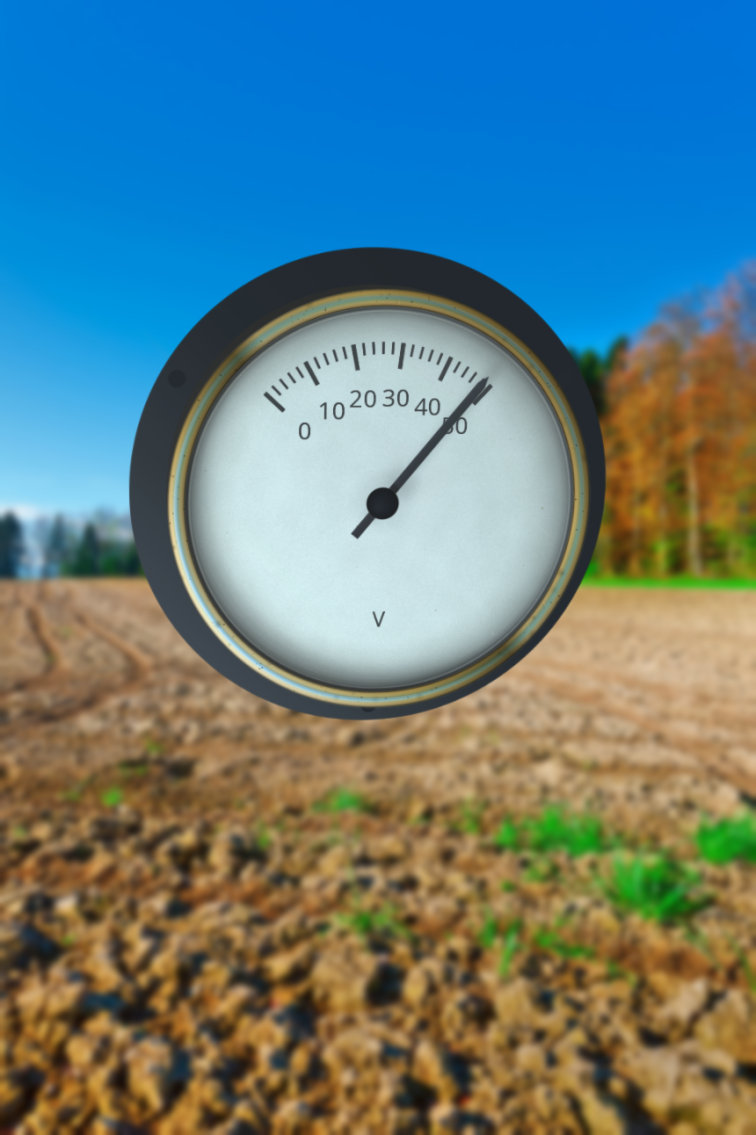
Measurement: 48 V
